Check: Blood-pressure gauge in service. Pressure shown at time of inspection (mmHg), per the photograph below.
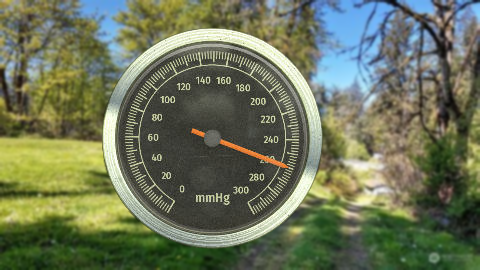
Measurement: 260 mmHg
